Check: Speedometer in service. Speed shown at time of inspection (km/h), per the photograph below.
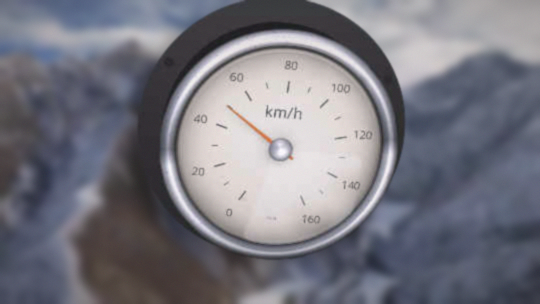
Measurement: 50 km/h
